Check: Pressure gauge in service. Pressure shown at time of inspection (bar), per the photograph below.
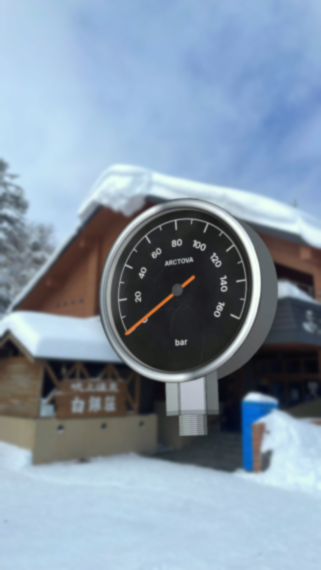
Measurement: 0 bar
